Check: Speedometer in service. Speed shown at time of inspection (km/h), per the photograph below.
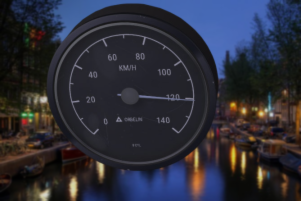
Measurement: 120 km/h
